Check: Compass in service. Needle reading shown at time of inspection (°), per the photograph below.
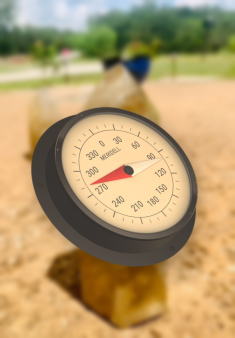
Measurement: 280 °
